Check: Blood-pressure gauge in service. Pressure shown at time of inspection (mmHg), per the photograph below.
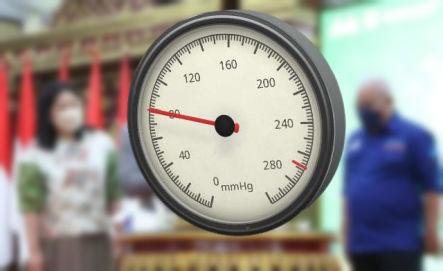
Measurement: 80 mmHg
